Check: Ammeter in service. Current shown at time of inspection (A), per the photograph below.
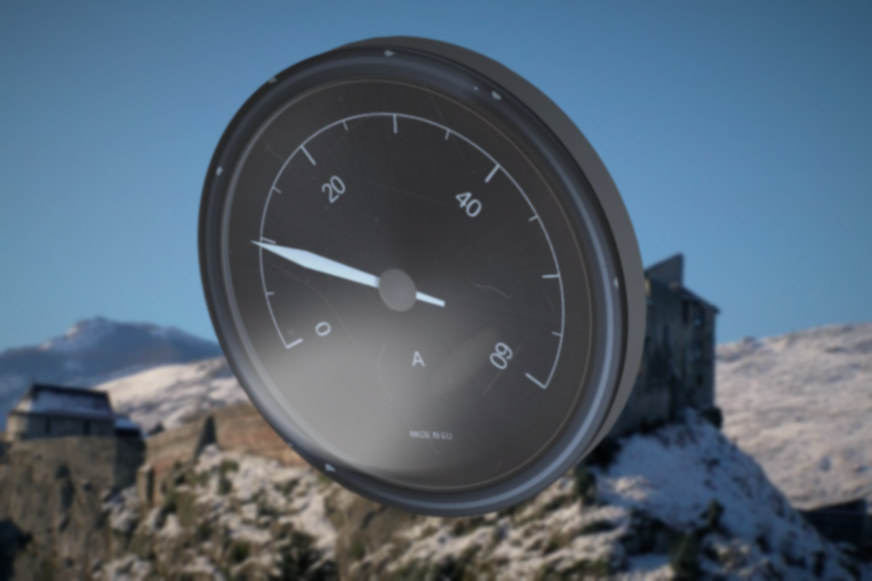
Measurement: 10 A
